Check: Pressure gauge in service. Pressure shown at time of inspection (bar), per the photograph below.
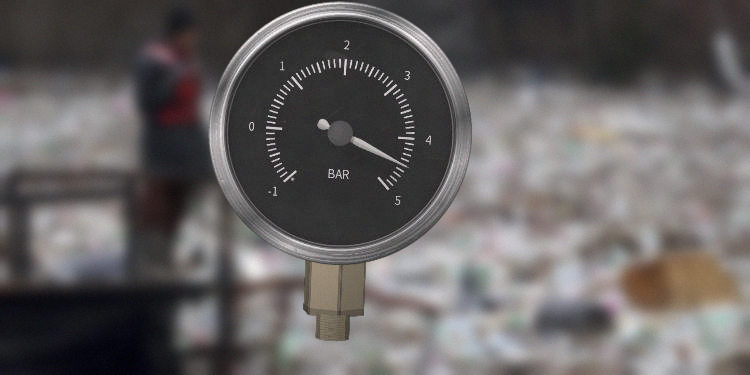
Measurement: 4.5 bar
